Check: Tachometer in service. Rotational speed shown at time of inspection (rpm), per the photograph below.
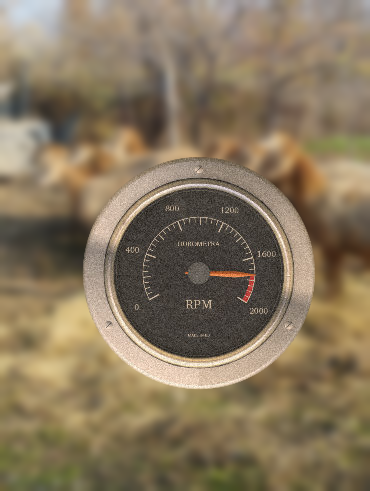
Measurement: 1750 rpm
